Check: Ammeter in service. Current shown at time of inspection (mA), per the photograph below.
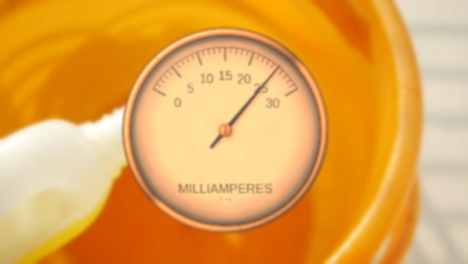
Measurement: 25 mA
